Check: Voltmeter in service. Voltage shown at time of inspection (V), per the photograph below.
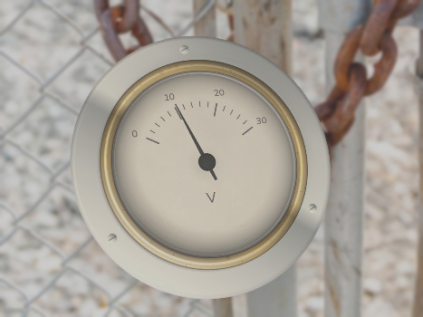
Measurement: 10 V
